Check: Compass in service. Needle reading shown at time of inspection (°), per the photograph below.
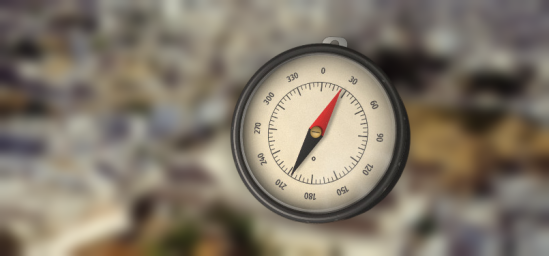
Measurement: 25 °
